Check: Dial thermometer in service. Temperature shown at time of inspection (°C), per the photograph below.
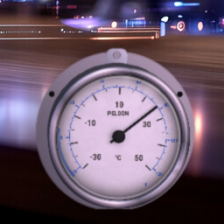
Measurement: 25 °C
